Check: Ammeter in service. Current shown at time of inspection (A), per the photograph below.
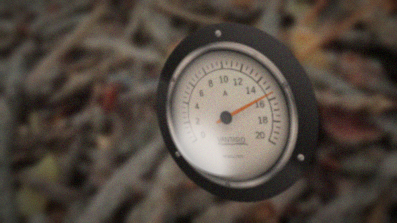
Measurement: 15.5 A
